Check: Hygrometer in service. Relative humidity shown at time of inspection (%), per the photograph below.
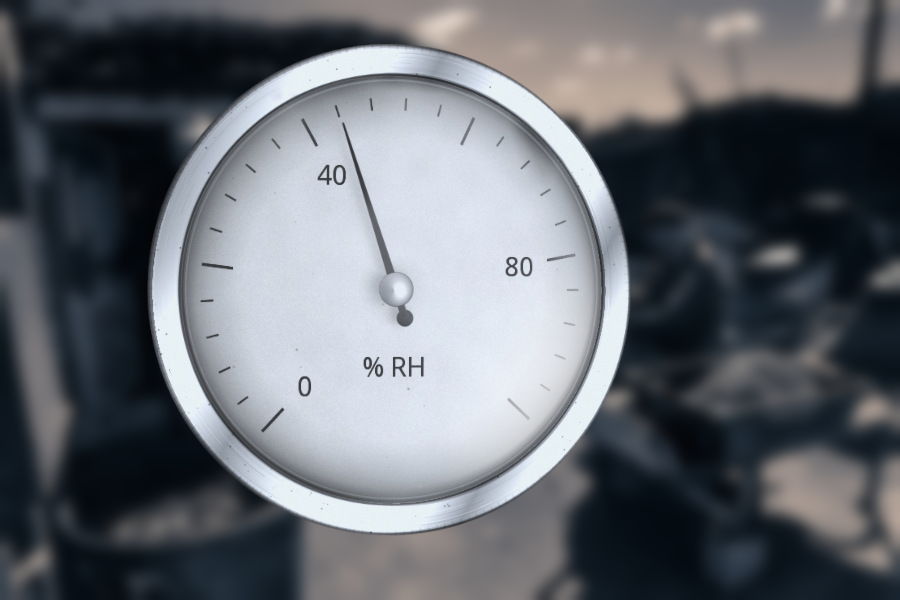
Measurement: 44 %
